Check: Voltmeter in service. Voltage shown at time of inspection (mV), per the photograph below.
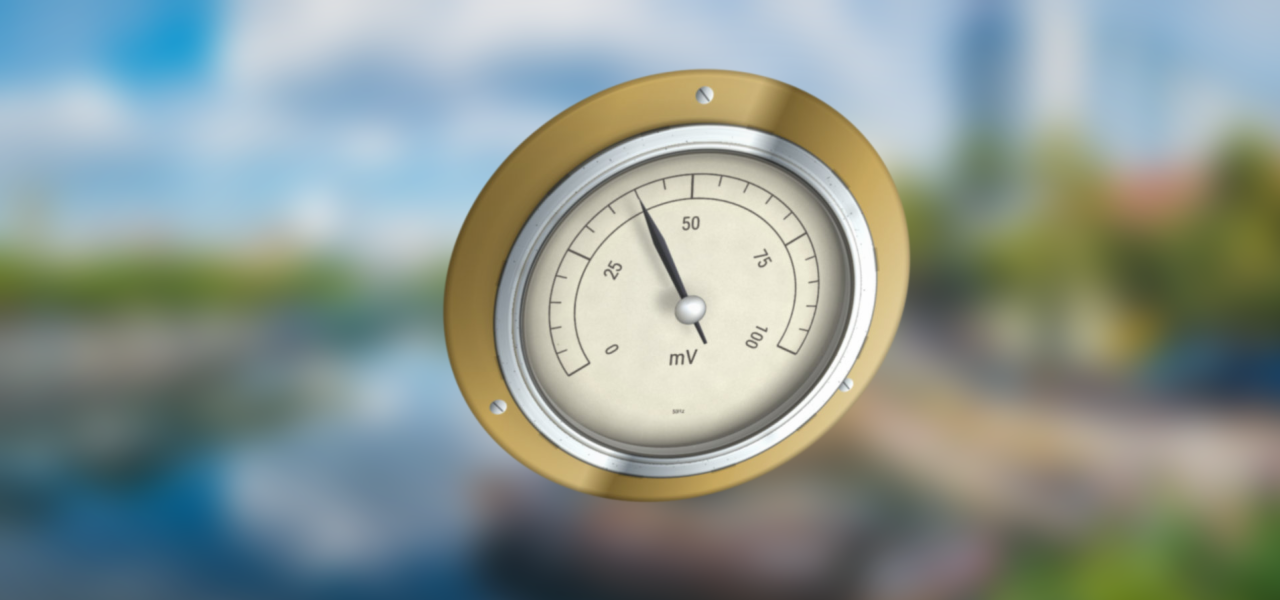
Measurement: 40 mV
